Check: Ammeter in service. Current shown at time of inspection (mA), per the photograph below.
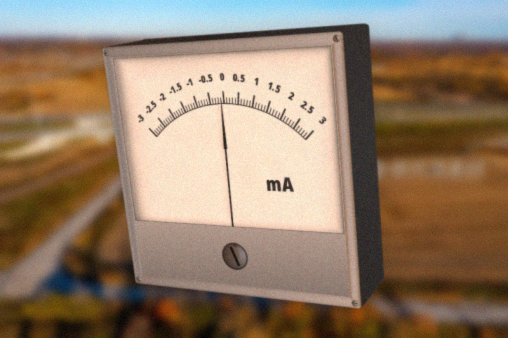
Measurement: 0 mA
